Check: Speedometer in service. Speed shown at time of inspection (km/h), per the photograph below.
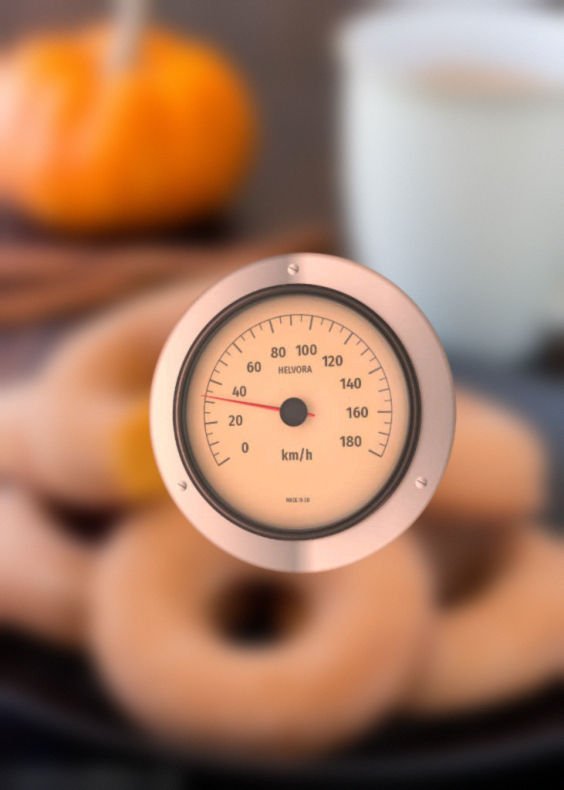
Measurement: 32.5 km/h
